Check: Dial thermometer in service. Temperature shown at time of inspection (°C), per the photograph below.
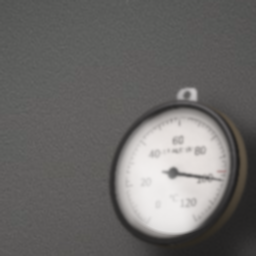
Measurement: 100 °C
